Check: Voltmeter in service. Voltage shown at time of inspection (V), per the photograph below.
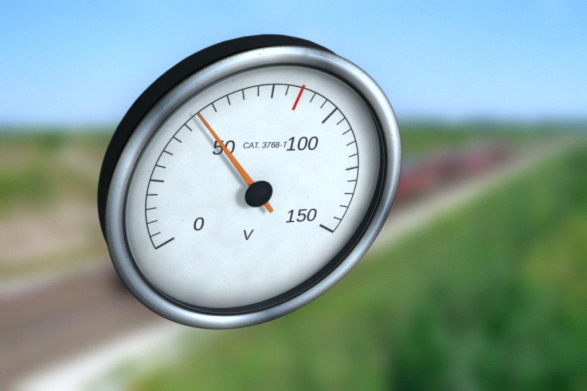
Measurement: 50 V
